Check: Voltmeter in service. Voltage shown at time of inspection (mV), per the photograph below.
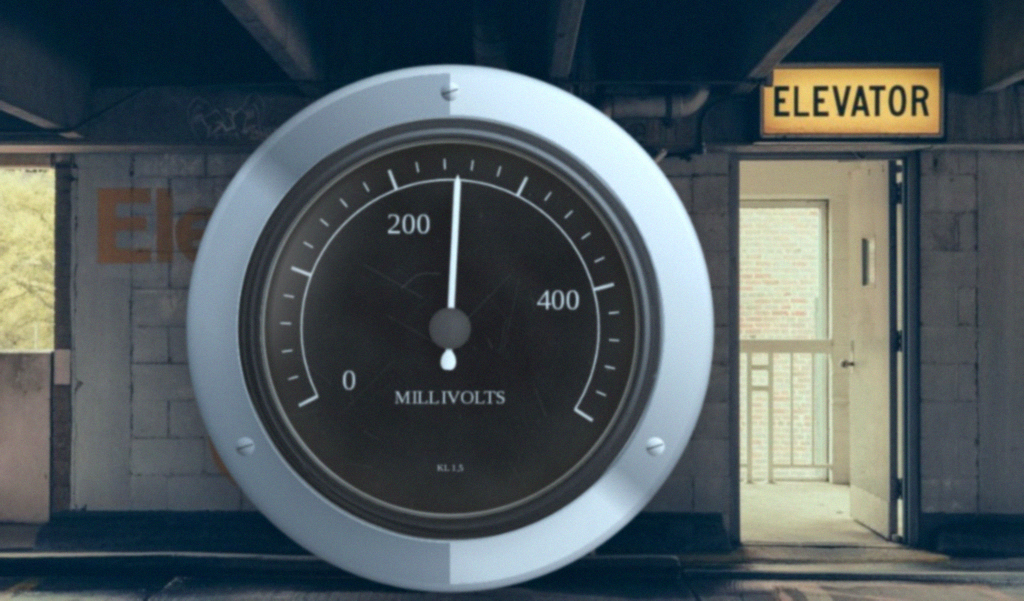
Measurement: 250 mV
